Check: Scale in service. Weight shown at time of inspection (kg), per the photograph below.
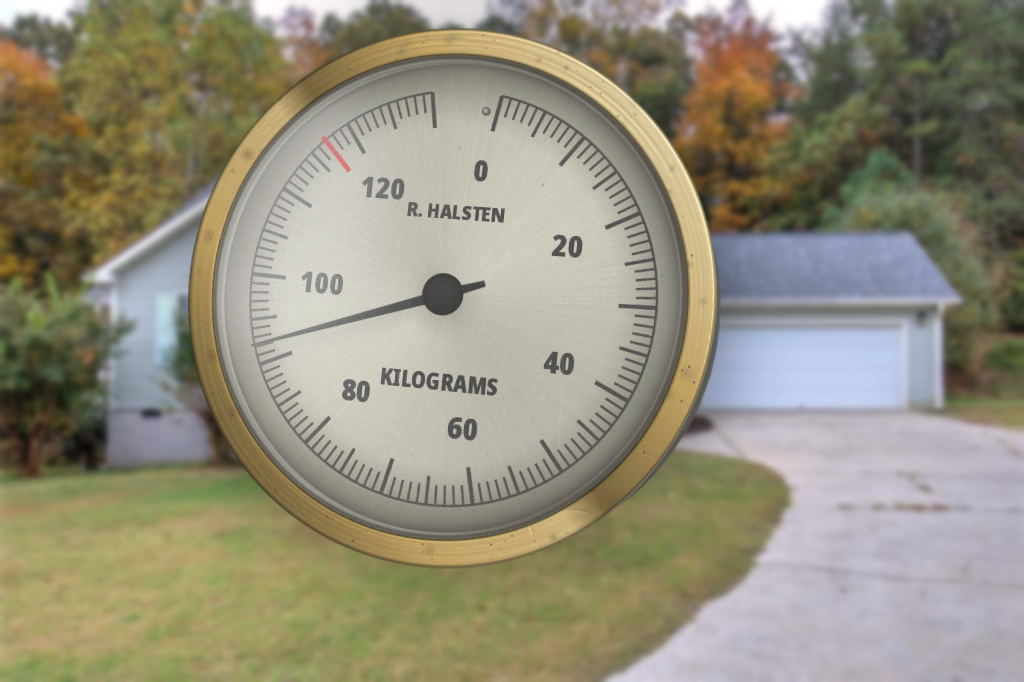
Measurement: 92 kg
